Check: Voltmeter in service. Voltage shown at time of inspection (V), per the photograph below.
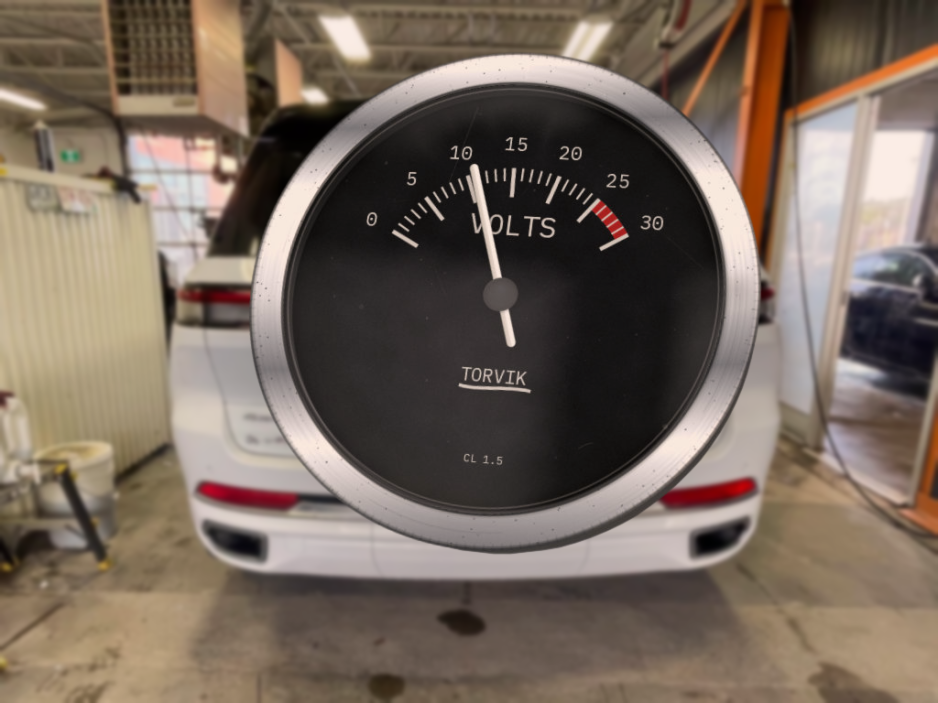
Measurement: 11 V
